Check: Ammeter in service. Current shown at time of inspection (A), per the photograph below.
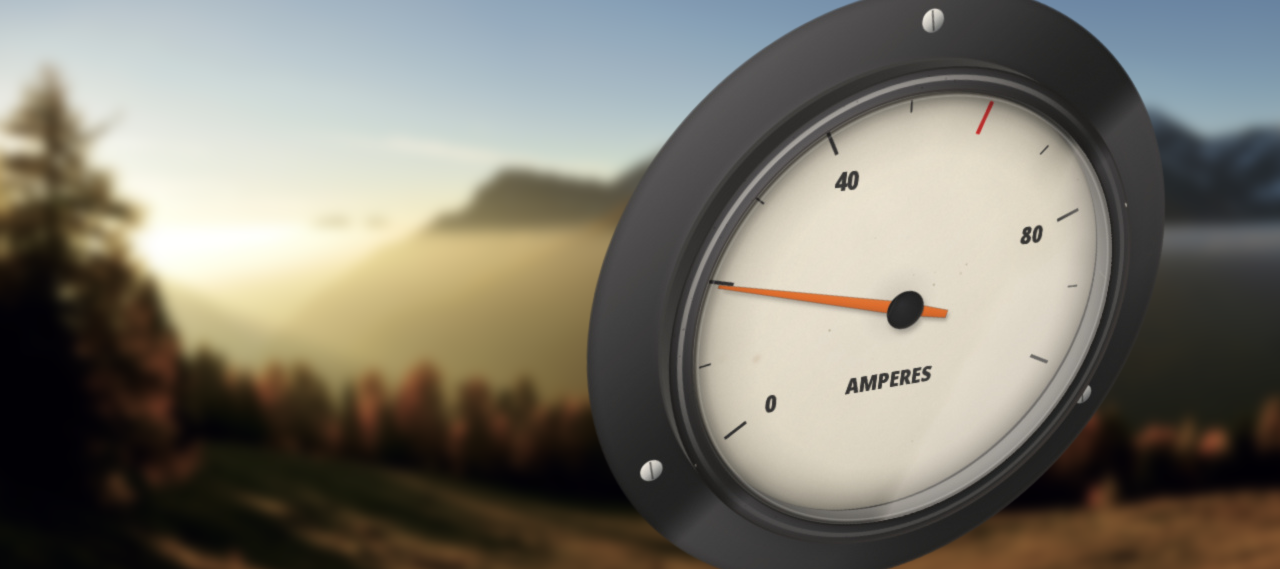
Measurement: 20 A
